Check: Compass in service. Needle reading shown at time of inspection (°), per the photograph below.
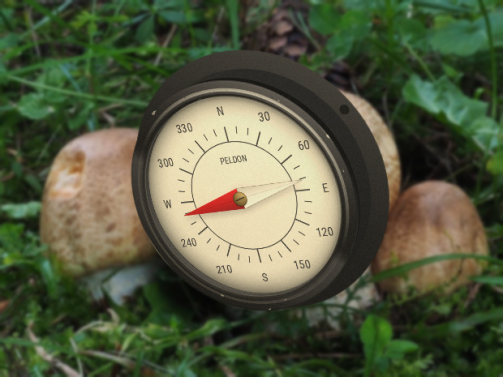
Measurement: 260 °
